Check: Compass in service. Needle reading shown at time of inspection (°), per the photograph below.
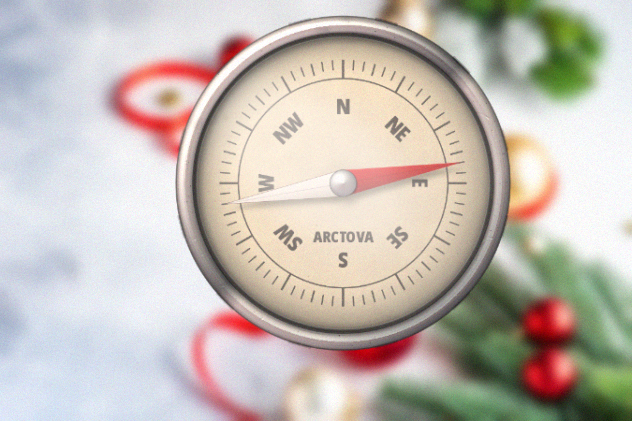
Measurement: 80 °
